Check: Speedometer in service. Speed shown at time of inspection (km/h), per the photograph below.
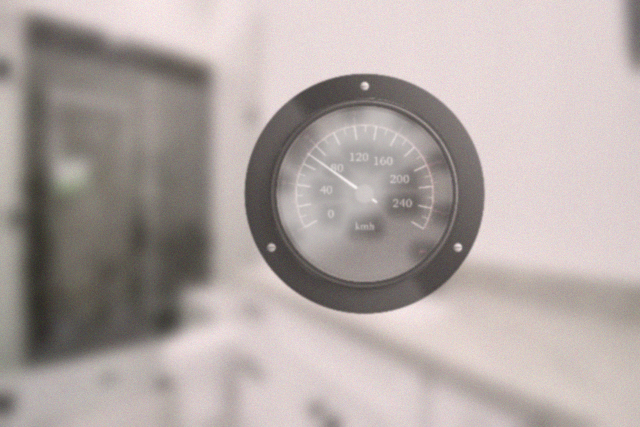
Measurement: 70 km/h
